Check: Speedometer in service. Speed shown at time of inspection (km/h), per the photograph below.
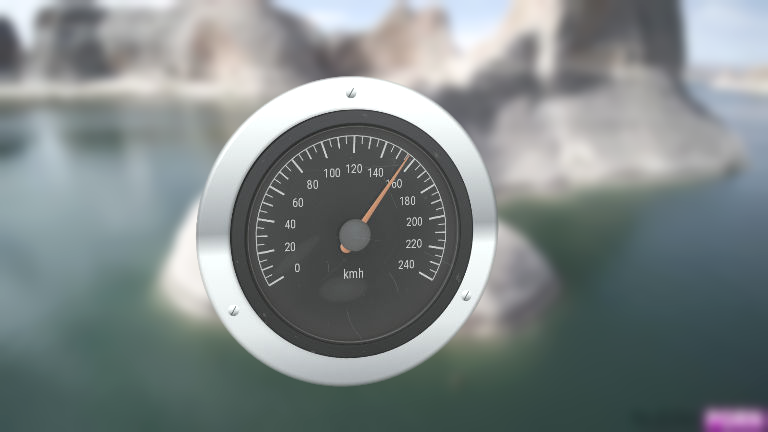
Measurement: 155 km/h
